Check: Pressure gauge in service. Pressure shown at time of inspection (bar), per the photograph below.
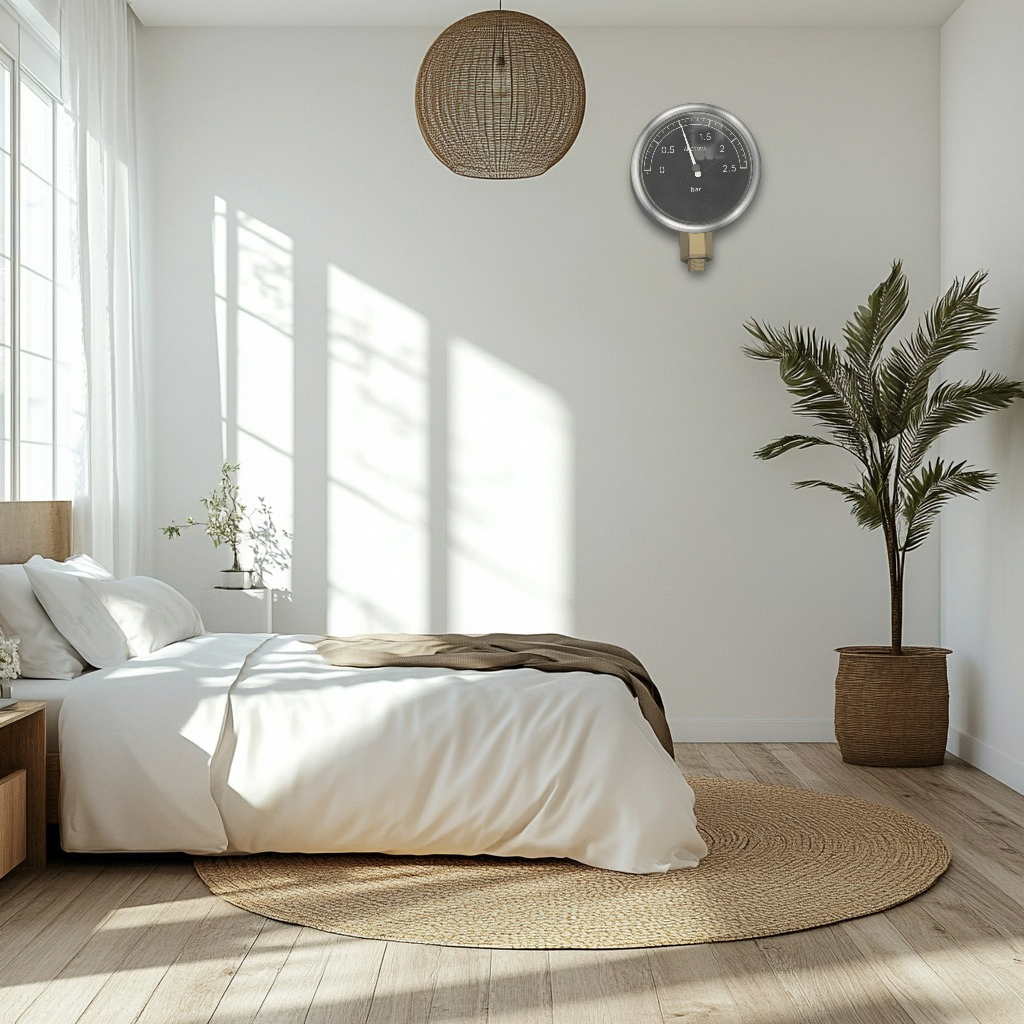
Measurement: 1 bar
